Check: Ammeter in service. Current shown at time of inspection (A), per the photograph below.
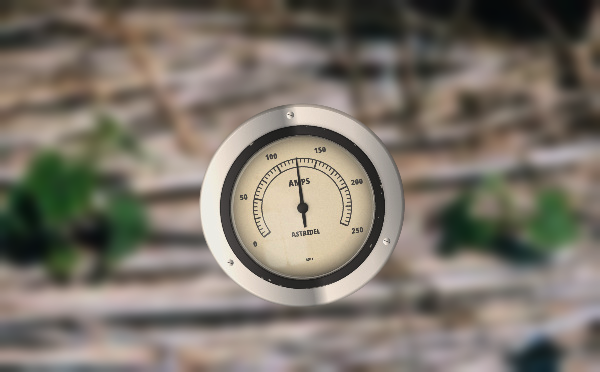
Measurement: 125 A
